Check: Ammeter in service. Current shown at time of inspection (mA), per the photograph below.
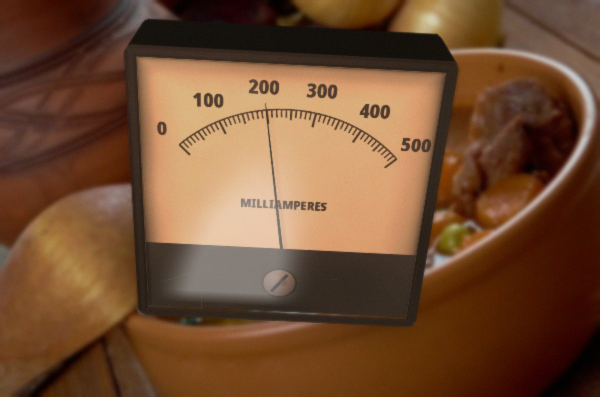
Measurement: 200 mA
